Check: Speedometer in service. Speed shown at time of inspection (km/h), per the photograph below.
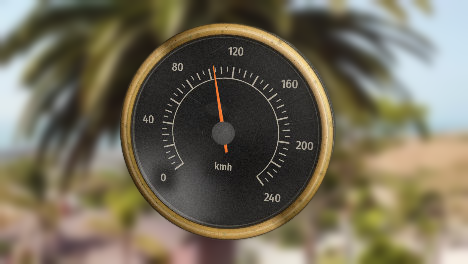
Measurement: 105 km/h
